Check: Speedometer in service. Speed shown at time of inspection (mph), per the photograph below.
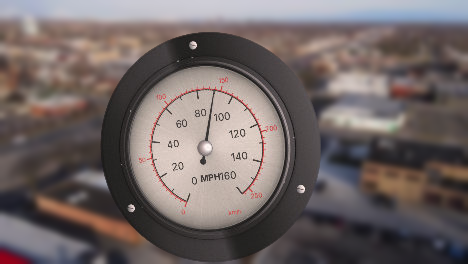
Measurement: 90 mph
